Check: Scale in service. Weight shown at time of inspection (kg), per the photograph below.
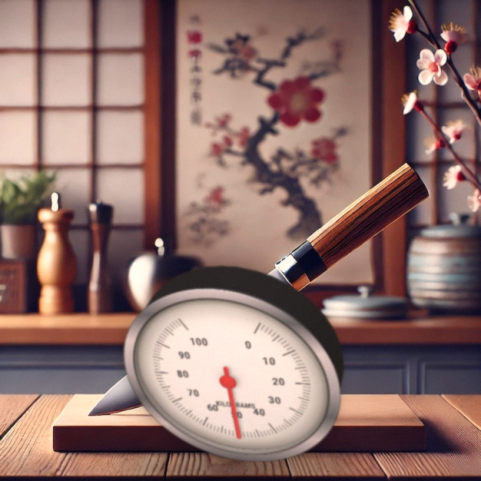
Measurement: 50 kg
